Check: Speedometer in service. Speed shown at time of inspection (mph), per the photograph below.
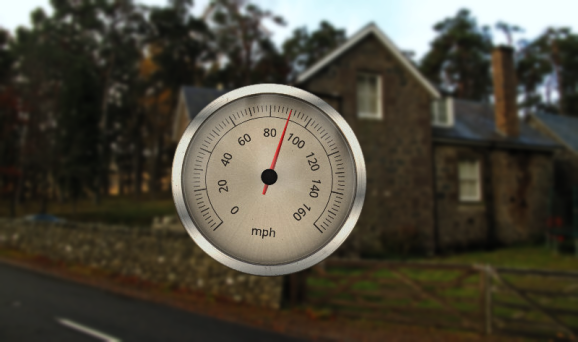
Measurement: 90 mph
